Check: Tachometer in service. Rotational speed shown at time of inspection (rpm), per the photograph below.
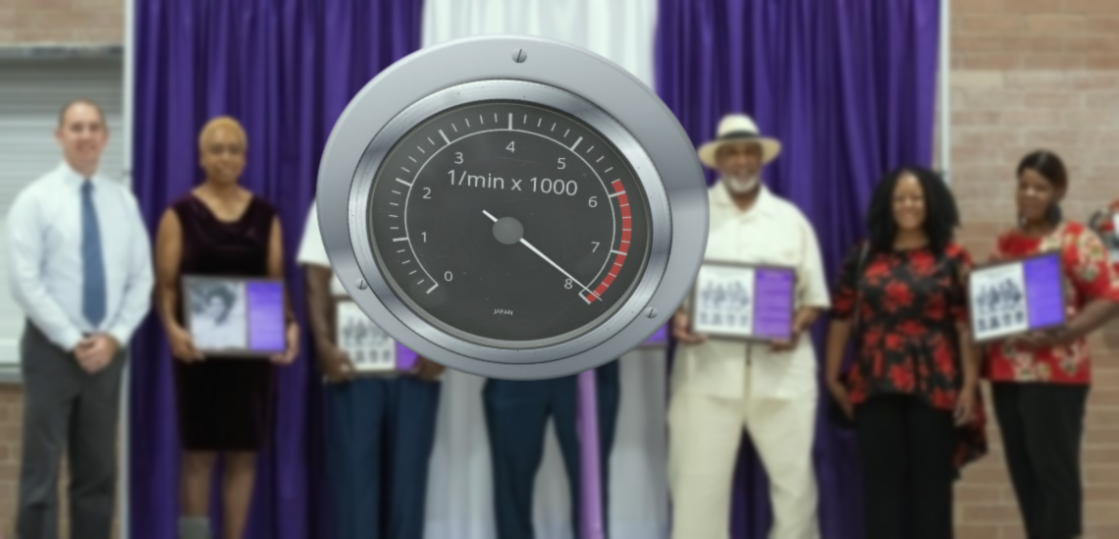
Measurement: 7800 rpm
